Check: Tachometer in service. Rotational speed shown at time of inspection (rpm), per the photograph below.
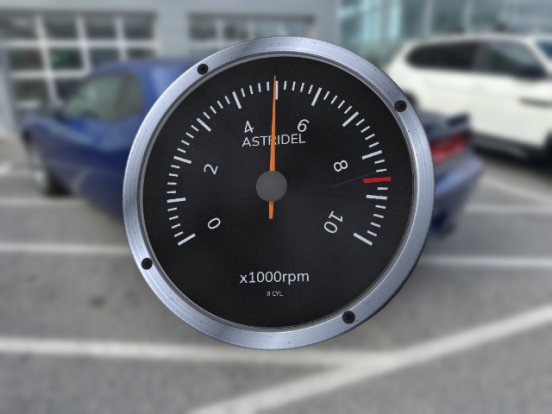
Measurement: 5000 rpm
